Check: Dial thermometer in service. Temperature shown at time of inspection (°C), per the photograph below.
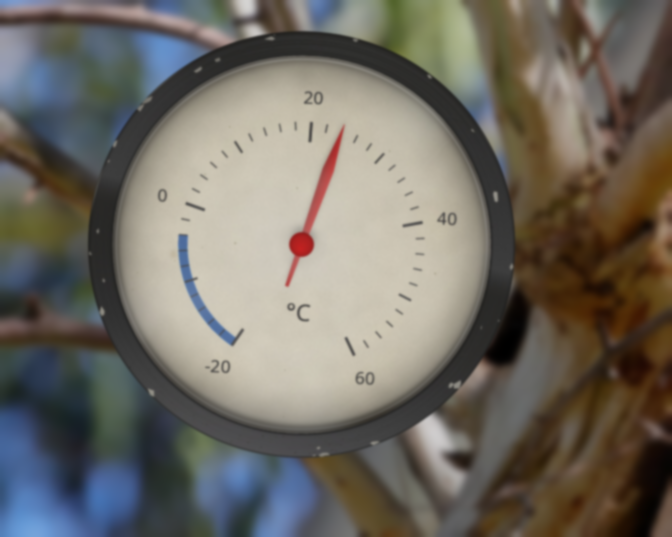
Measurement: 24 °C
